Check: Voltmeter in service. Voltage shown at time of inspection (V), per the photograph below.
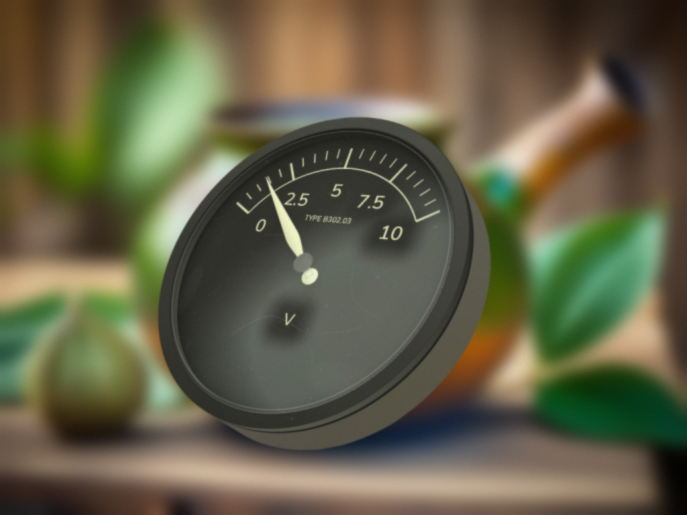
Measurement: 1.5 V
